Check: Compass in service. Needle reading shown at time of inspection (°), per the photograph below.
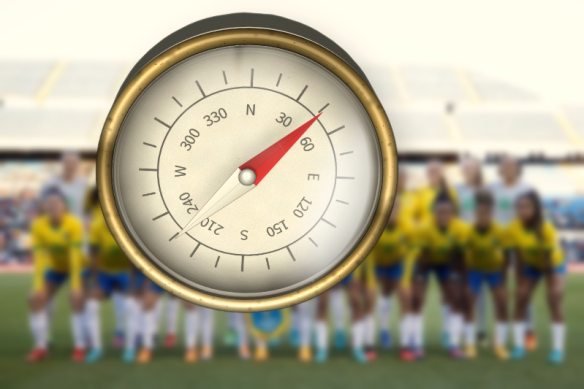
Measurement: 45 °
